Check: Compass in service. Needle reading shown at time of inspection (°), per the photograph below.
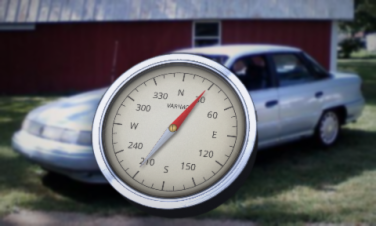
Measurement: 30 °
